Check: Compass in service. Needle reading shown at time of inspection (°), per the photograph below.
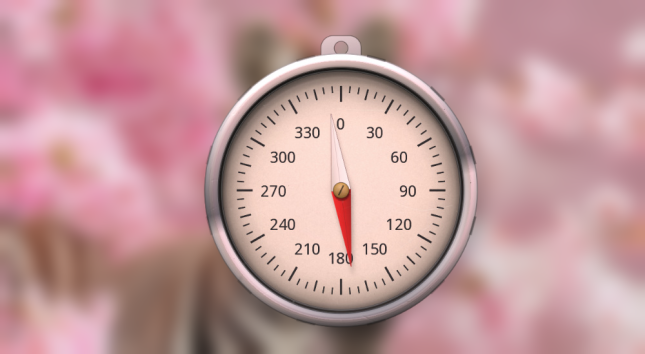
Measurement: 172.5 °
